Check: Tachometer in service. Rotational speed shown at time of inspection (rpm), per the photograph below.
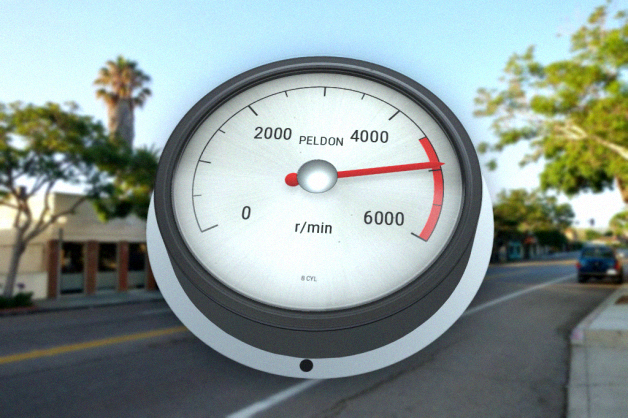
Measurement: 5000 rpm
